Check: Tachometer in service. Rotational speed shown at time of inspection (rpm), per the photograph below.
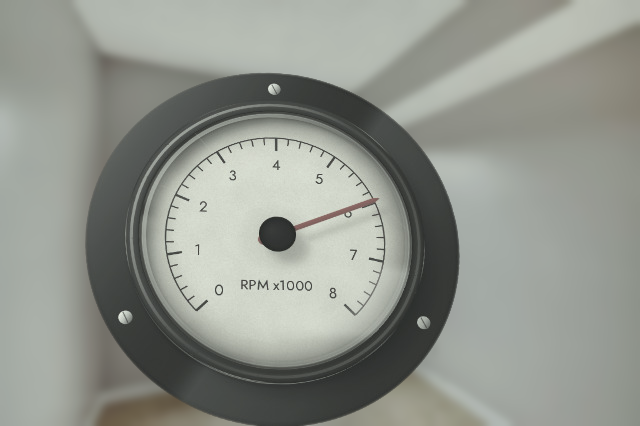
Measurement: 6000 rpm
